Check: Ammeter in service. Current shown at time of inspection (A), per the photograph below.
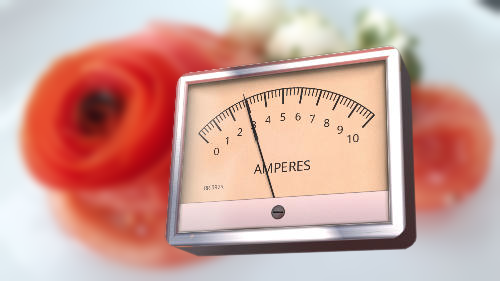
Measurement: 3 A
